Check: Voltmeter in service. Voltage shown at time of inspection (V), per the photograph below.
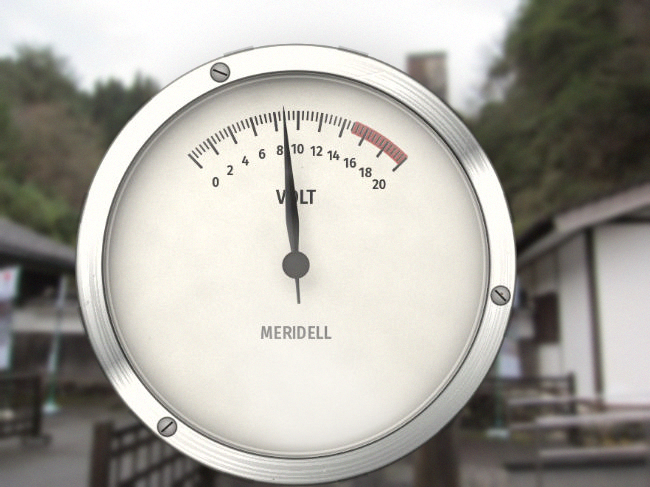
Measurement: 8.8 V
